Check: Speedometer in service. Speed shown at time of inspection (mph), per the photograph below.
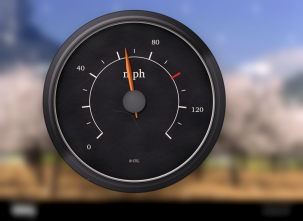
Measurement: 65 mph
